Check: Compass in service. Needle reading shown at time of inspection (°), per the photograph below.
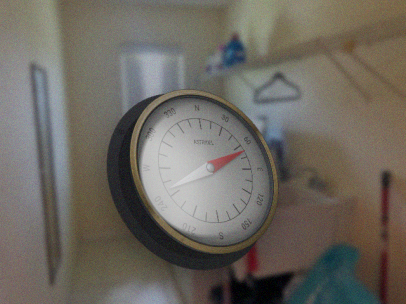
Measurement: 67.5 °
